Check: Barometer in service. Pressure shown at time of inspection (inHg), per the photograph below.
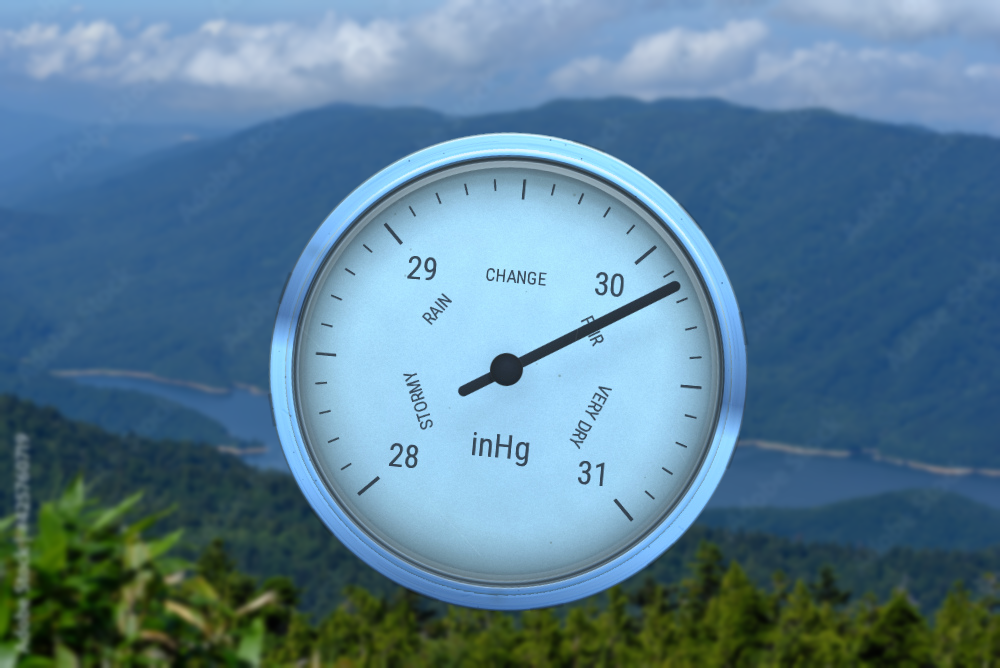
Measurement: 30.15 inHg
